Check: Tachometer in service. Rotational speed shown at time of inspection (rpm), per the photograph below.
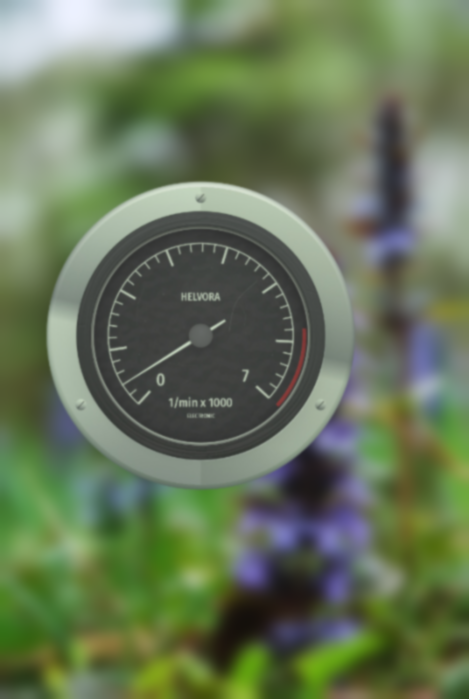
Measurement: 400 rpm
